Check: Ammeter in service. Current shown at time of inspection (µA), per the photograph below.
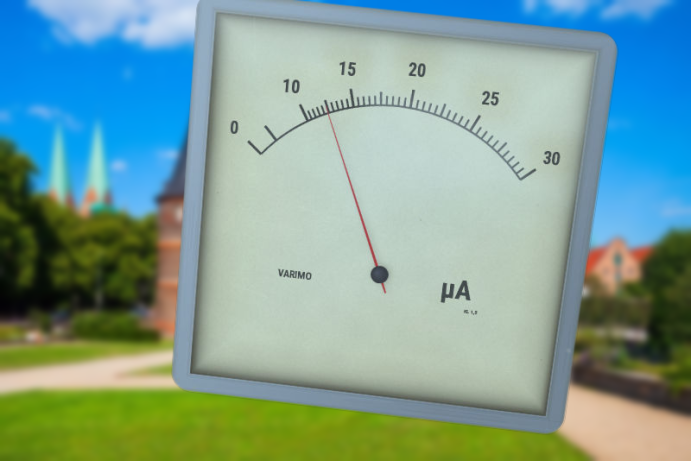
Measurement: 12.5 µA
